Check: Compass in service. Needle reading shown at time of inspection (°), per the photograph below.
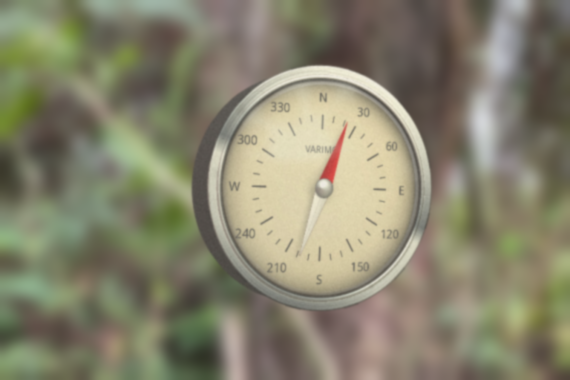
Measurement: 20 °
